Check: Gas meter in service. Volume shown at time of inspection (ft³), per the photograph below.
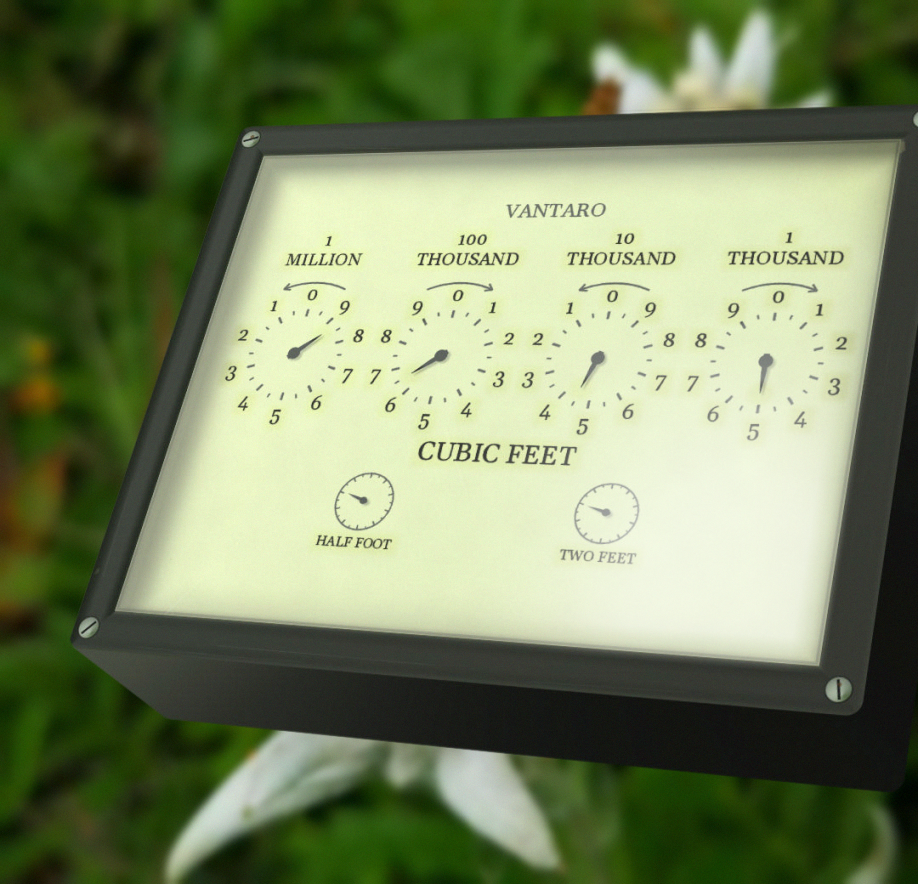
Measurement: 864500 ft³
